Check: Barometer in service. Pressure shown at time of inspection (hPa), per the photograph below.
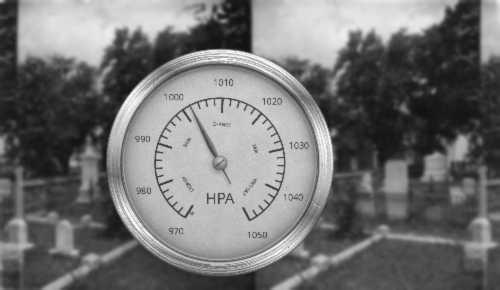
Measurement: 1002 hPa
